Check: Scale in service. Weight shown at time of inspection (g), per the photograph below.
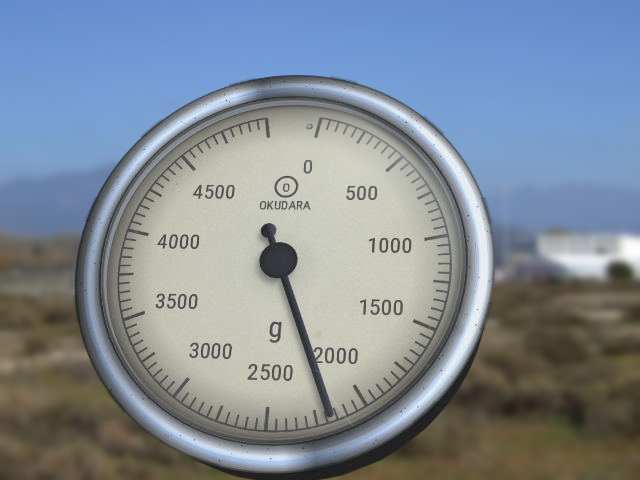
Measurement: 2175 g
